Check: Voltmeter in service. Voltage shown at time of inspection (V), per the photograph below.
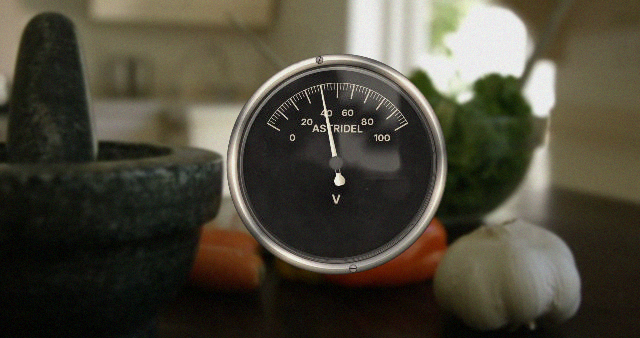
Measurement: 40 V
